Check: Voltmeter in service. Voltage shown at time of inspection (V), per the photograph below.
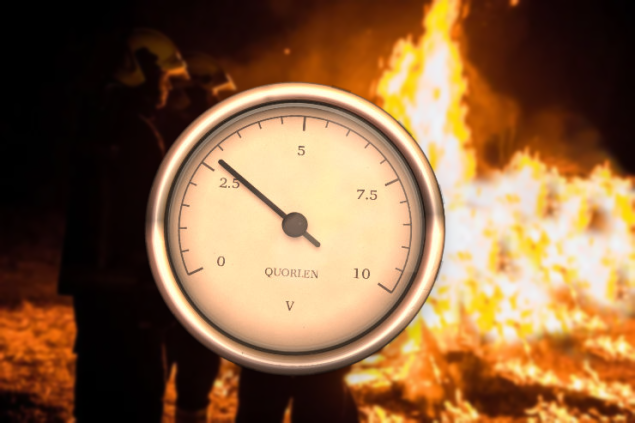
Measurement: 2.75 V
